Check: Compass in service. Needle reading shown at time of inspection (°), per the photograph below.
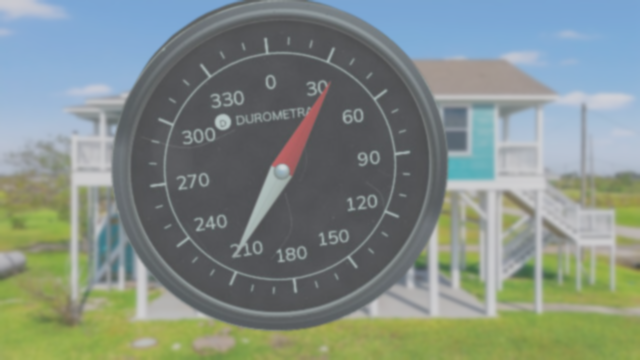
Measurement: 35 °
